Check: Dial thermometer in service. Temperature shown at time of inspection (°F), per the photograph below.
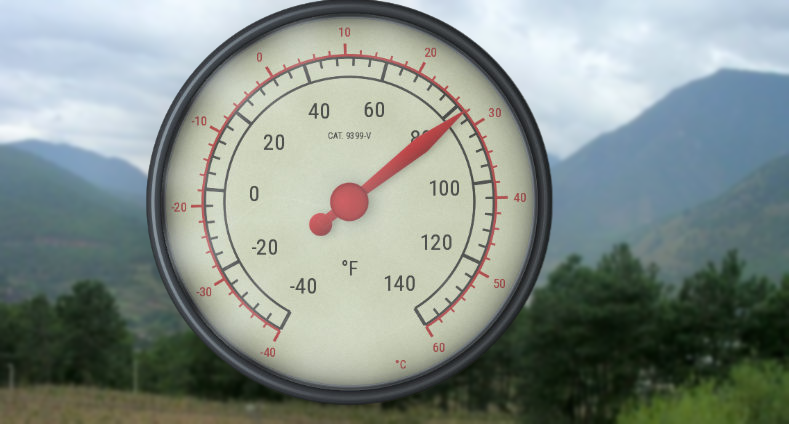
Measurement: 82 °F
